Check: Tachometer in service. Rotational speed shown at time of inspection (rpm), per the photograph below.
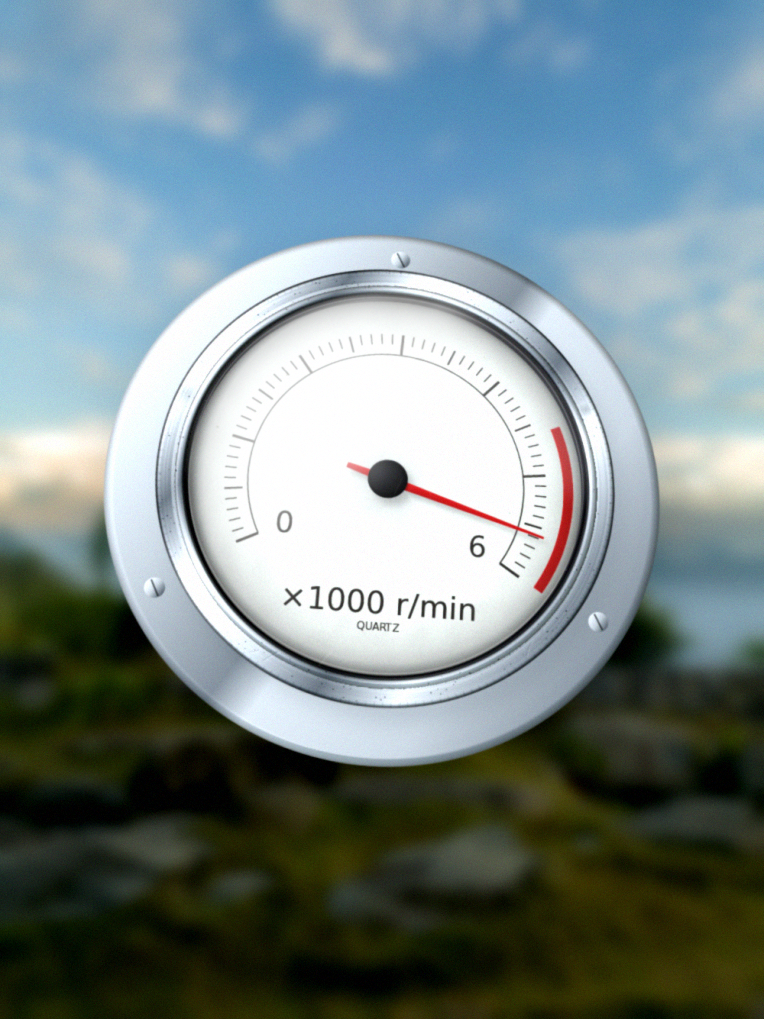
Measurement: 5600 rpm
